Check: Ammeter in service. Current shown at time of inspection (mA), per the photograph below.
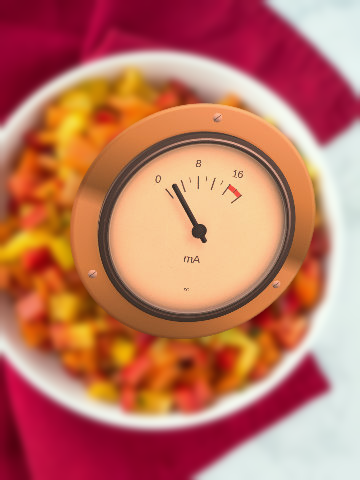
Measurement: 2 mA
